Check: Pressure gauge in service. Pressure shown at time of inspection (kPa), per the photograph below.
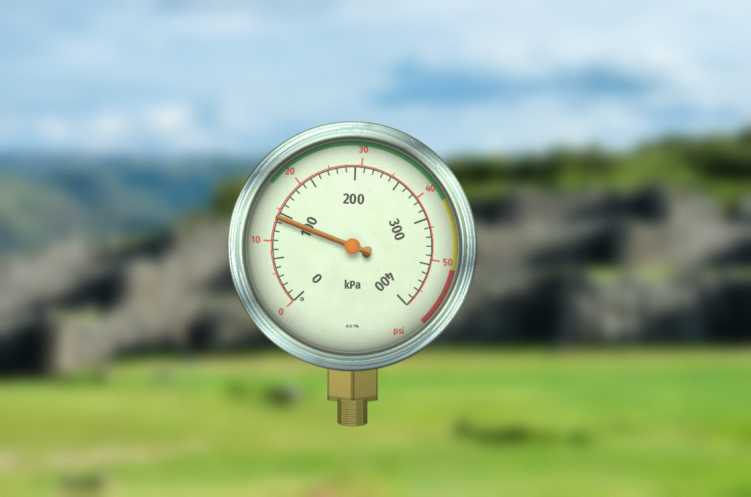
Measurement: 95 kPa
